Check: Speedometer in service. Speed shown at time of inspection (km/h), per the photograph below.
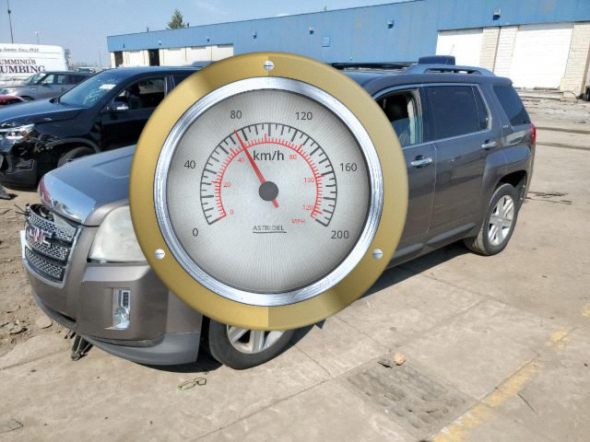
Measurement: 75 km/h
